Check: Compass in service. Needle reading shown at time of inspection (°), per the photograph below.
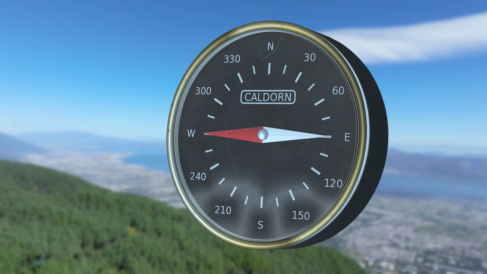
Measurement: 270 °
